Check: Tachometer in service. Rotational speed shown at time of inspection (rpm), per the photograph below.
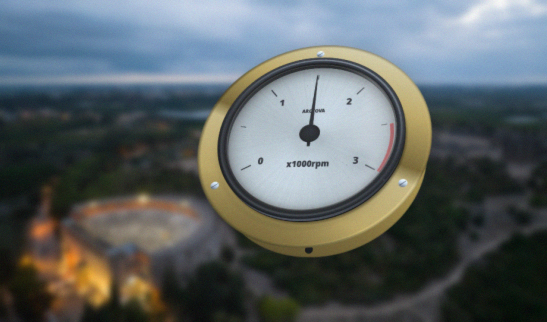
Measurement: 1500 rpm
